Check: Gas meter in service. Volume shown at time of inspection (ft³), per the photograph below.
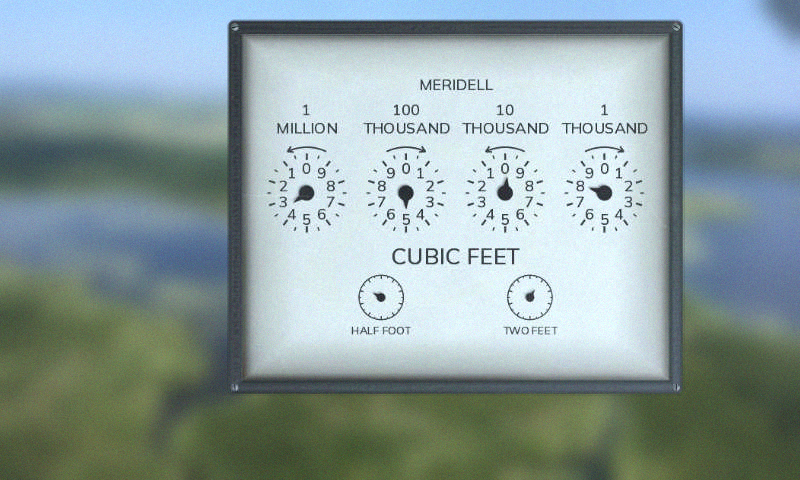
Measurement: 349800 ft³
